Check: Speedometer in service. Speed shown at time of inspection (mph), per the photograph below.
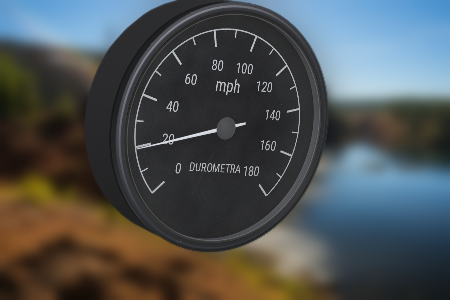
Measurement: 20 mph
